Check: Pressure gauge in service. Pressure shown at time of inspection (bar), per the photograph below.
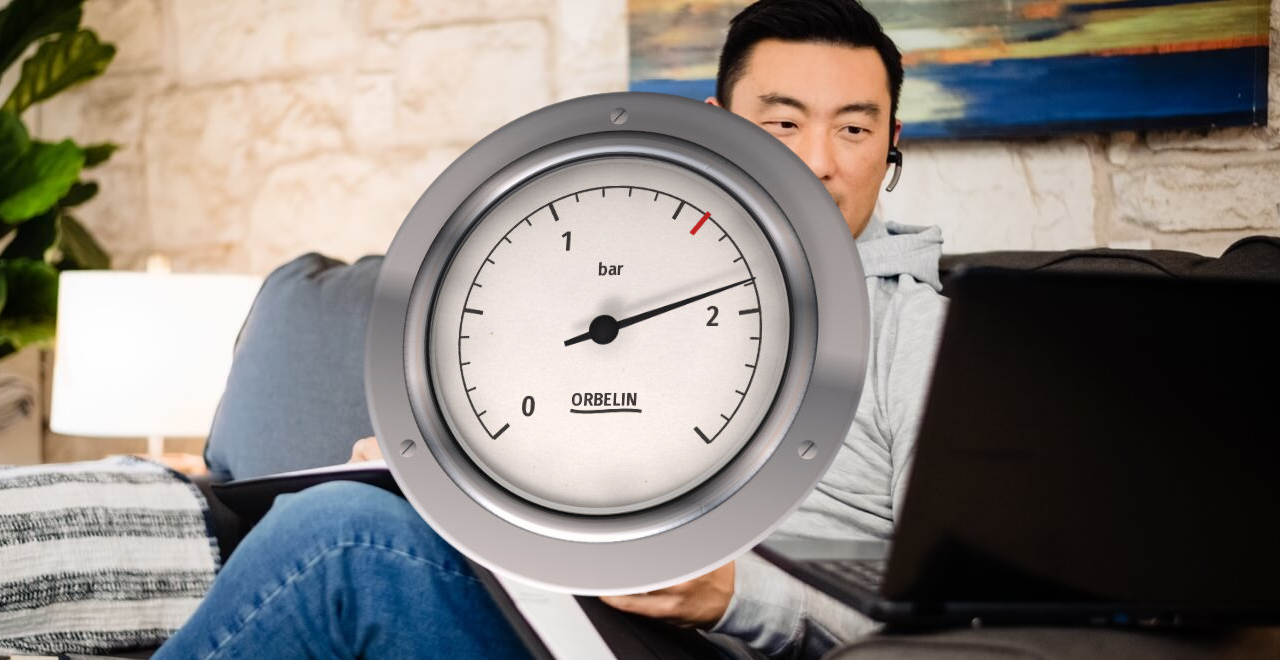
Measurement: 1.9 bar
